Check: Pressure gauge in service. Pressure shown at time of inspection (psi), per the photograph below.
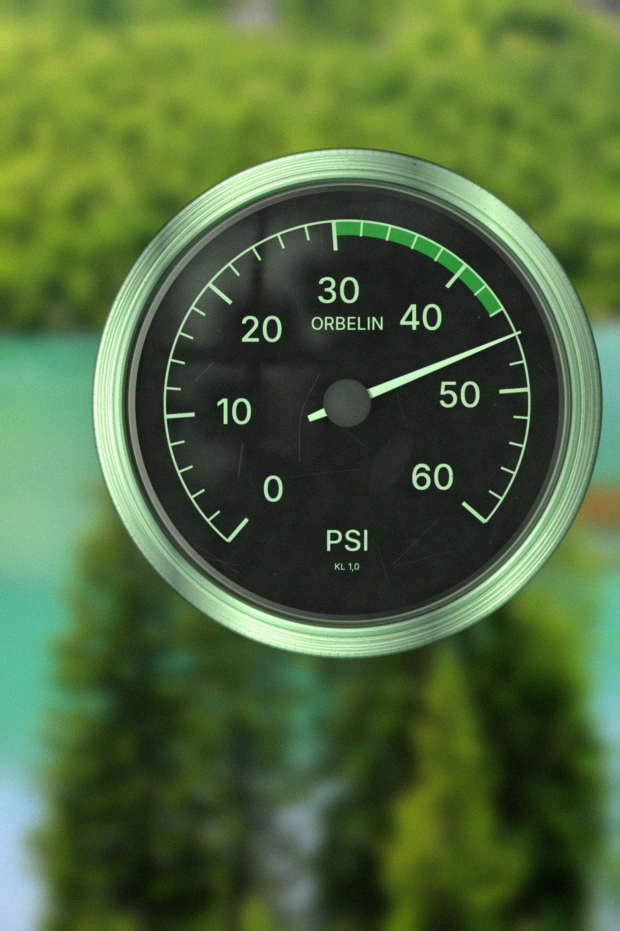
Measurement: 46 psi
